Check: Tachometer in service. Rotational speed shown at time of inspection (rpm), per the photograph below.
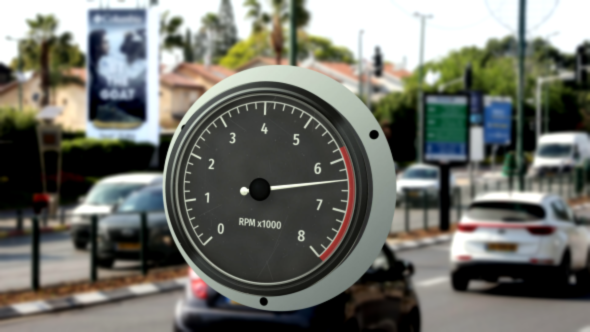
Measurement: 6400 rpm
